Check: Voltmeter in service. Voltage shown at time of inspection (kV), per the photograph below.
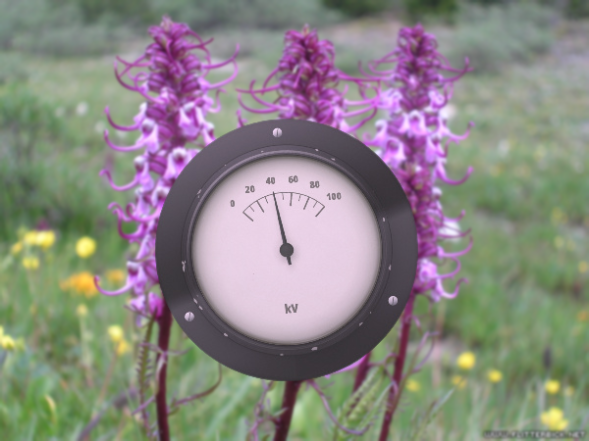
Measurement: 40 kV
